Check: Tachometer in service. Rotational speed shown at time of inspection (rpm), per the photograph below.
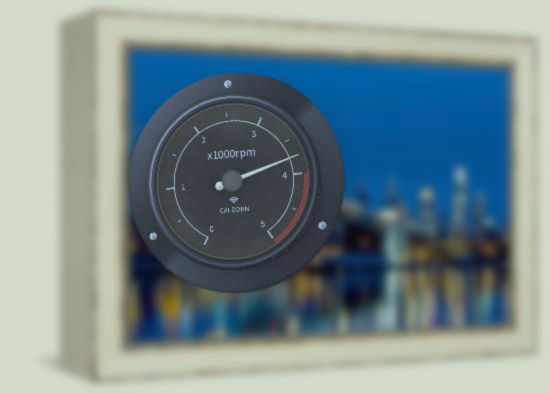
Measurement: 3750 rpm
